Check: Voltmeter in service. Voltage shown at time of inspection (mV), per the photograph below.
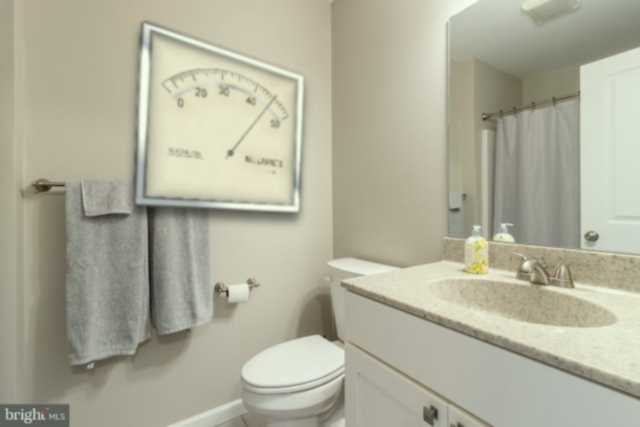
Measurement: 45 mV
